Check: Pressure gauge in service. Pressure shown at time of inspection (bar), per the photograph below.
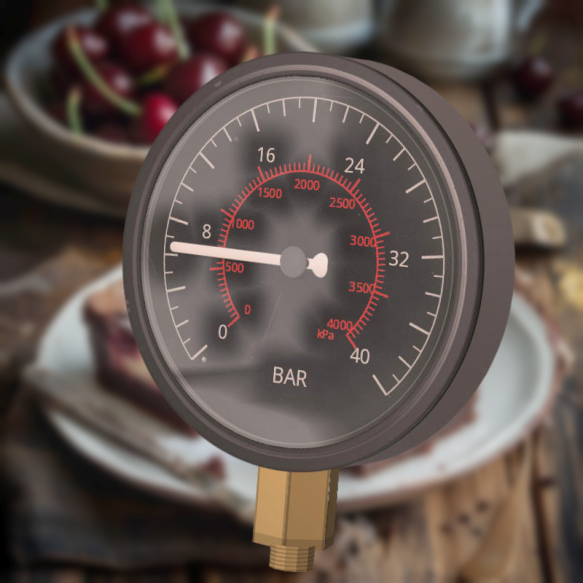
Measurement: 6.5 bar
